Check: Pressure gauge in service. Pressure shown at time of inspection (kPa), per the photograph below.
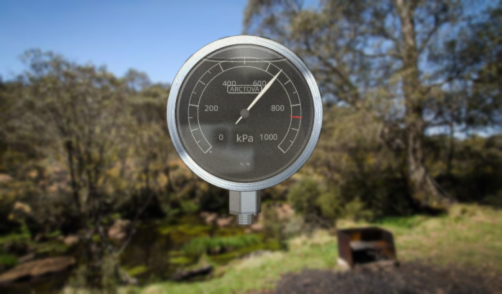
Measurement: 650 kPa
